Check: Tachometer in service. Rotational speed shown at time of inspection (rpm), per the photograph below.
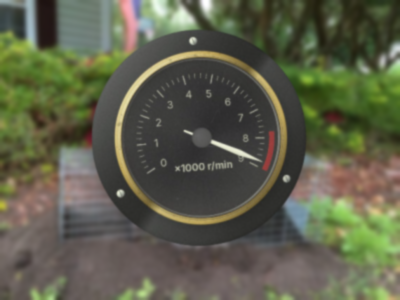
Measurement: 8800 rpm
